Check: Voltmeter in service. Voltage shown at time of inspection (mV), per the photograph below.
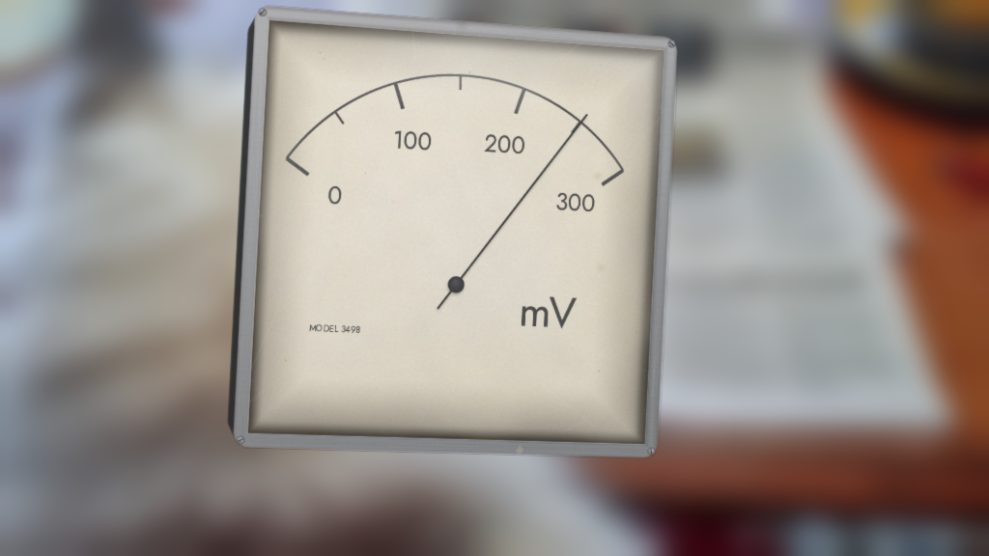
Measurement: 250 mV
